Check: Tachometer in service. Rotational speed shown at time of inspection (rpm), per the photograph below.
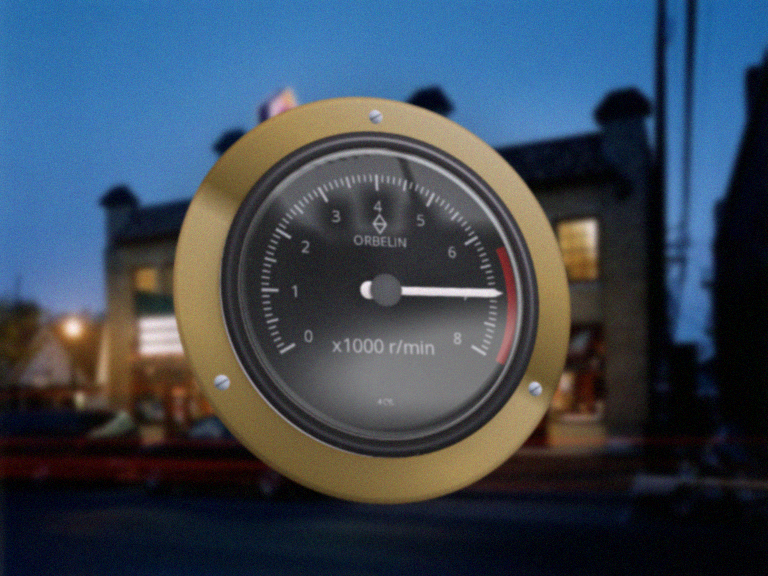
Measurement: 7000 rpm
